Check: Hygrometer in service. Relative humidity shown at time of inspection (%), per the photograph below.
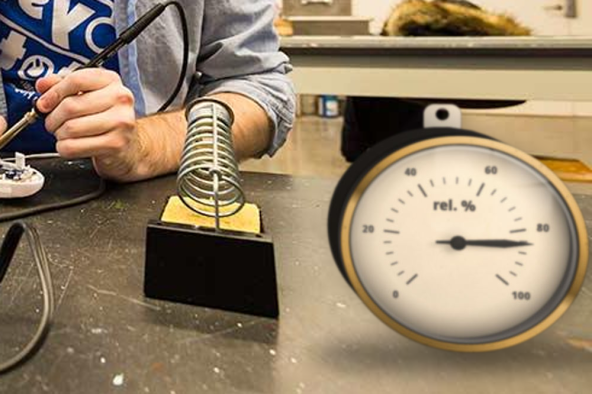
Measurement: 84 %
